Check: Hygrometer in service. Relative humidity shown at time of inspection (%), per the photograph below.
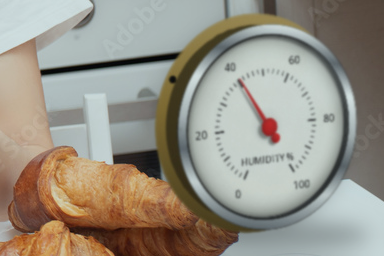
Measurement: 40 %
